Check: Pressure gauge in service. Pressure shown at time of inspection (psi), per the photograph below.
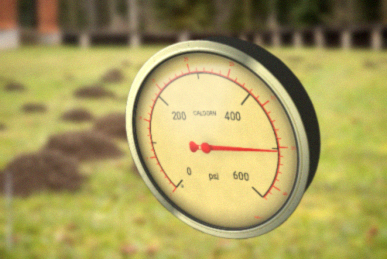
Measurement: 500 psi
